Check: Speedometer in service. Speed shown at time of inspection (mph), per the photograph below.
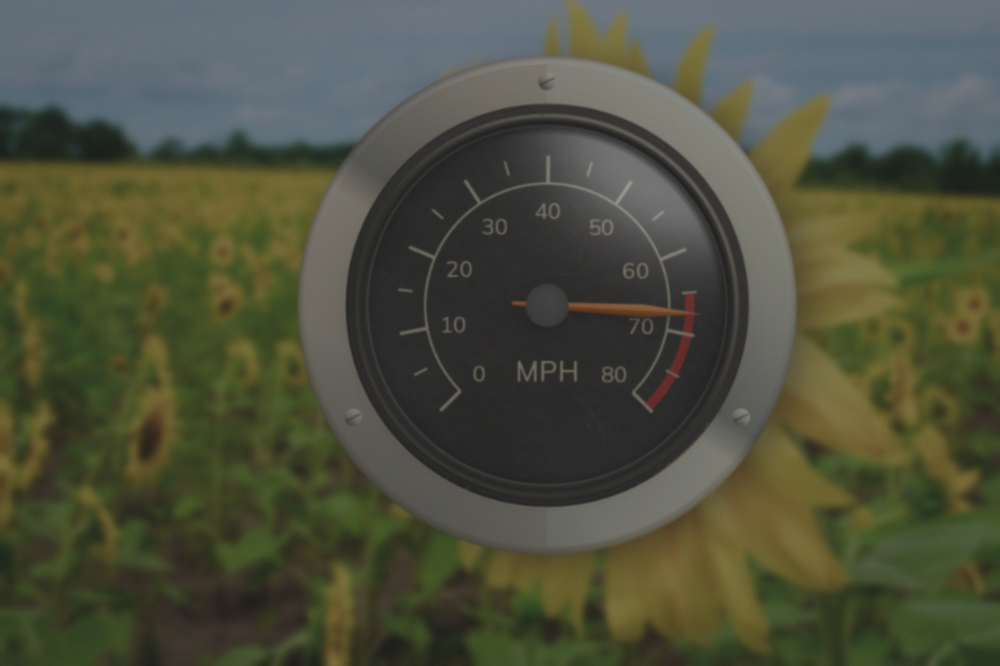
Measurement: 67.5 mph
